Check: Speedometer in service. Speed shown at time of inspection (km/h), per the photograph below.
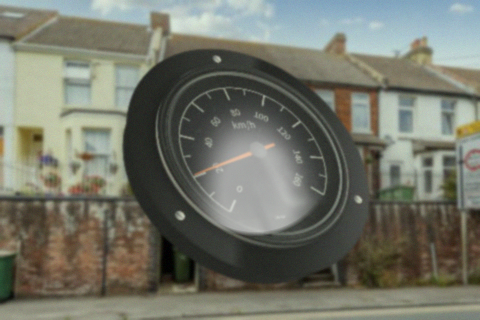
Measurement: 20 km/h
